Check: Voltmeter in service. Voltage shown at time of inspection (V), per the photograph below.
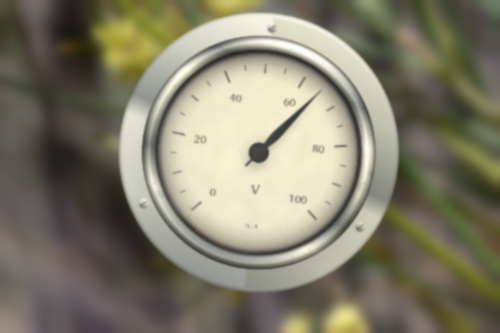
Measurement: 65 V
